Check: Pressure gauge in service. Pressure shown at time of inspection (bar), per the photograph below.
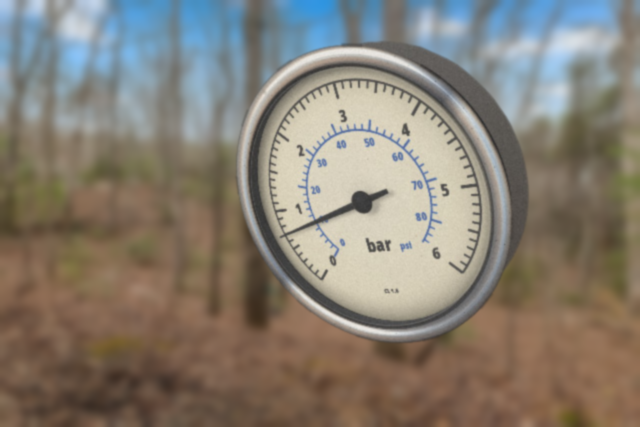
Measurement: 0.7 bar
